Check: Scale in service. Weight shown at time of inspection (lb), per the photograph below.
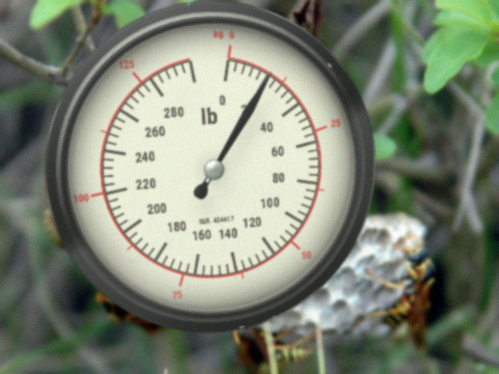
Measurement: 20 lb
